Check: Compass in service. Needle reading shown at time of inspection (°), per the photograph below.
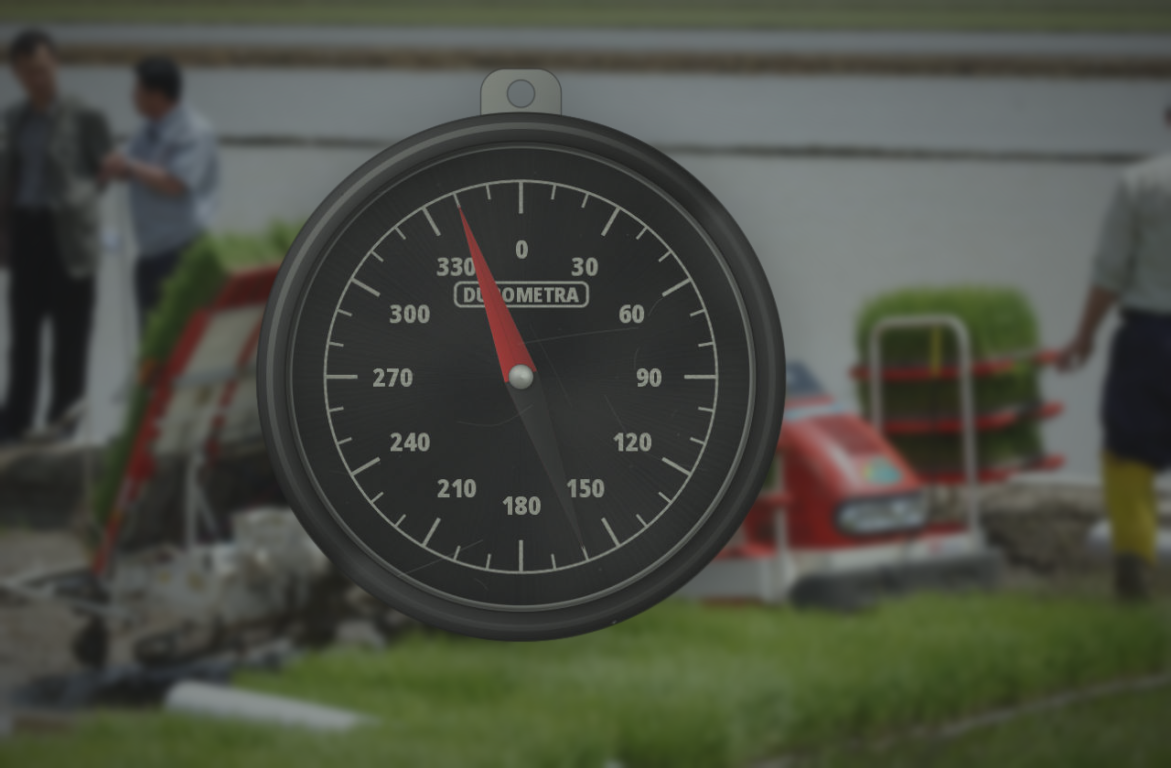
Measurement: 340 °
